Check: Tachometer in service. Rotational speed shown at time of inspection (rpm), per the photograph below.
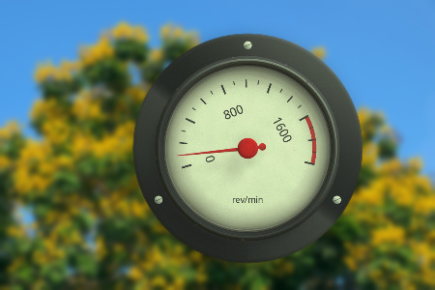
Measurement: 100 rpm
